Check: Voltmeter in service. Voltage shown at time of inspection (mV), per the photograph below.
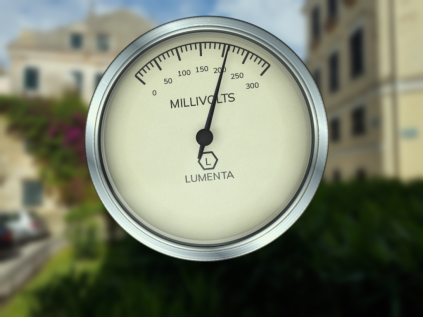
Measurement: 210 mV
